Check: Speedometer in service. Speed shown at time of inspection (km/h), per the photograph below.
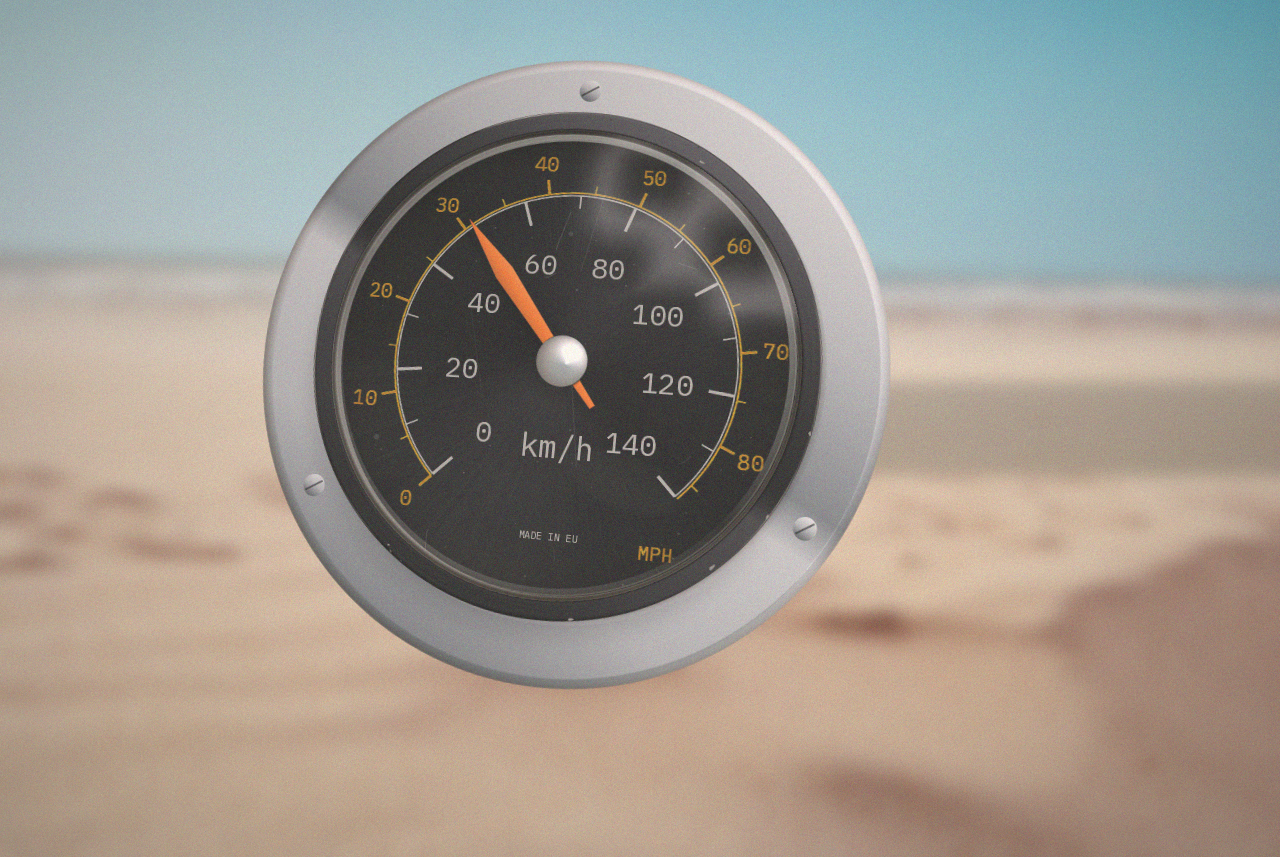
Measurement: 50 km/h
